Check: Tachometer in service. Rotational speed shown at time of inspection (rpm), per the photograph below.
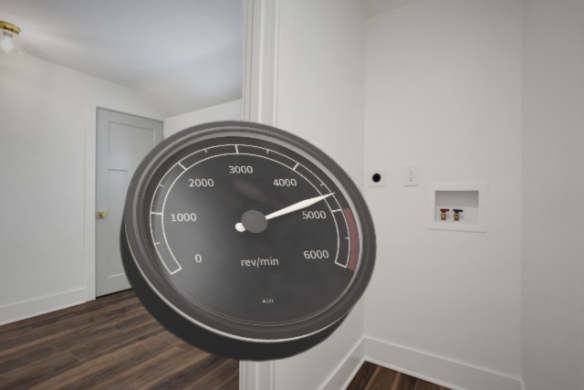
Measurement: 4750 rpm
